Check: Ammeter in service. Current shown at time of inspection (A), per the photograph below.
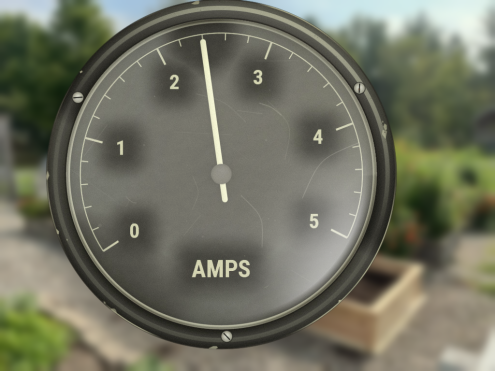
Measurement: 2.4 A
